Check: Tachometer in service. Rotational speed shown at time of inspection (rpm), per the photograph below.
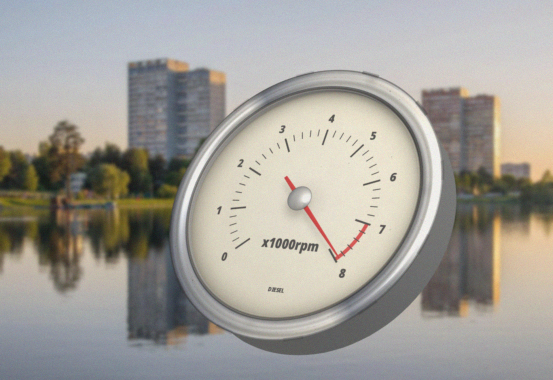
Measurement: 7900 rpm
